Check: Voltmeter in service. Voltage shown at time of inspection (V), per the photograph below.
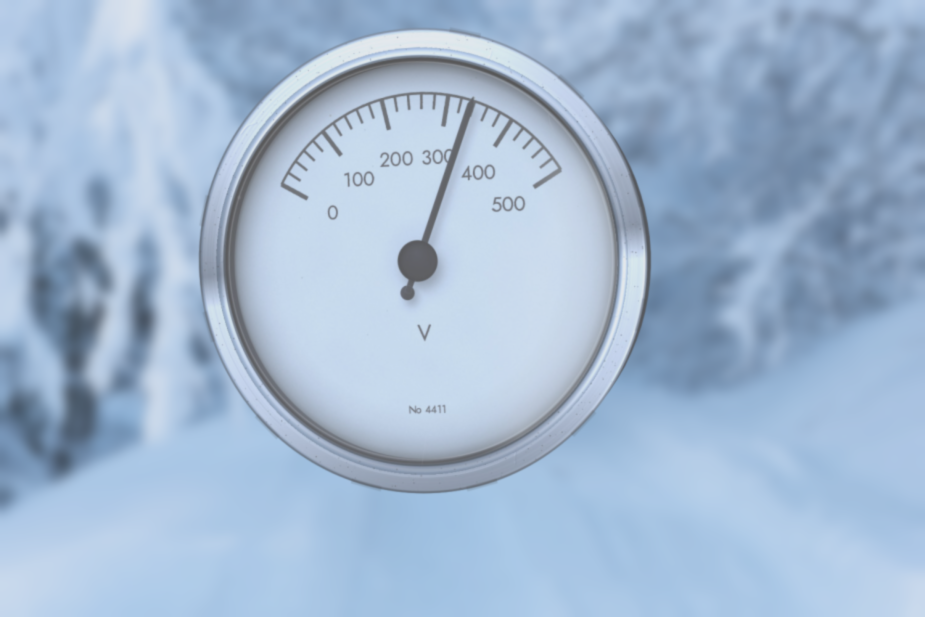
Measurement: 340 V
